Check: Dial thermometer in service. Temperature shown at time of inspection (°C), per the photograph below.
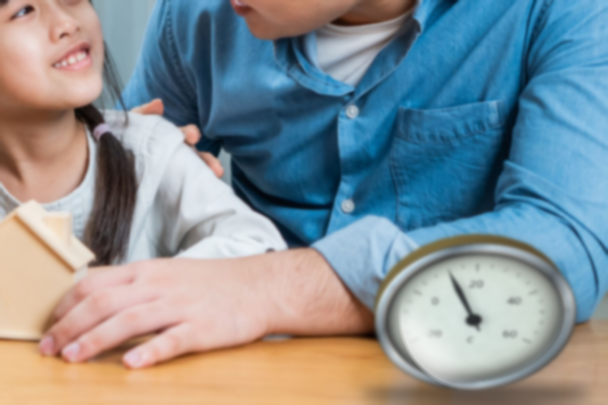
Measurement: 12 °C
